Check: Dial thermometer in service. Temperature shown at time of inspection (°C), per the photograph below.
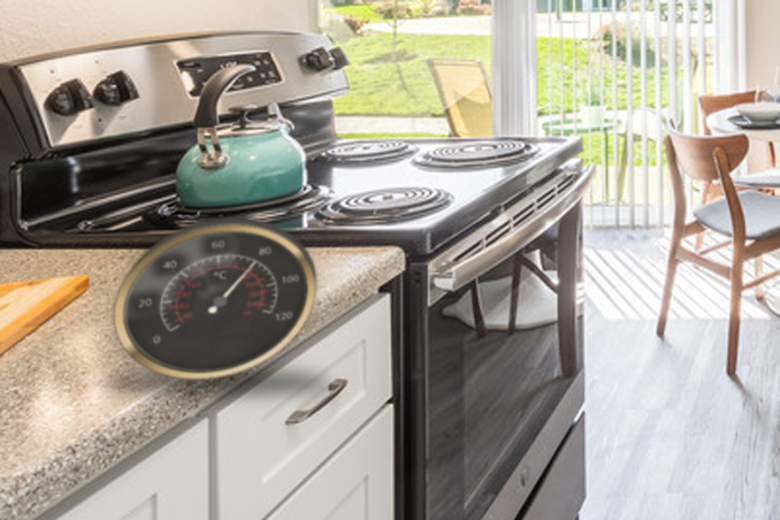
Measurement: 80 °C
